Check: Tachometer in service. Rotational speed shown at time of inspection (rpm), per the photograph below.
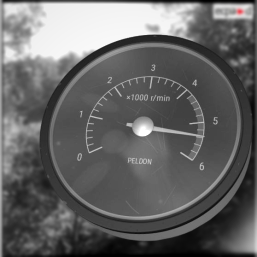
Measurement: 5400 rpm
